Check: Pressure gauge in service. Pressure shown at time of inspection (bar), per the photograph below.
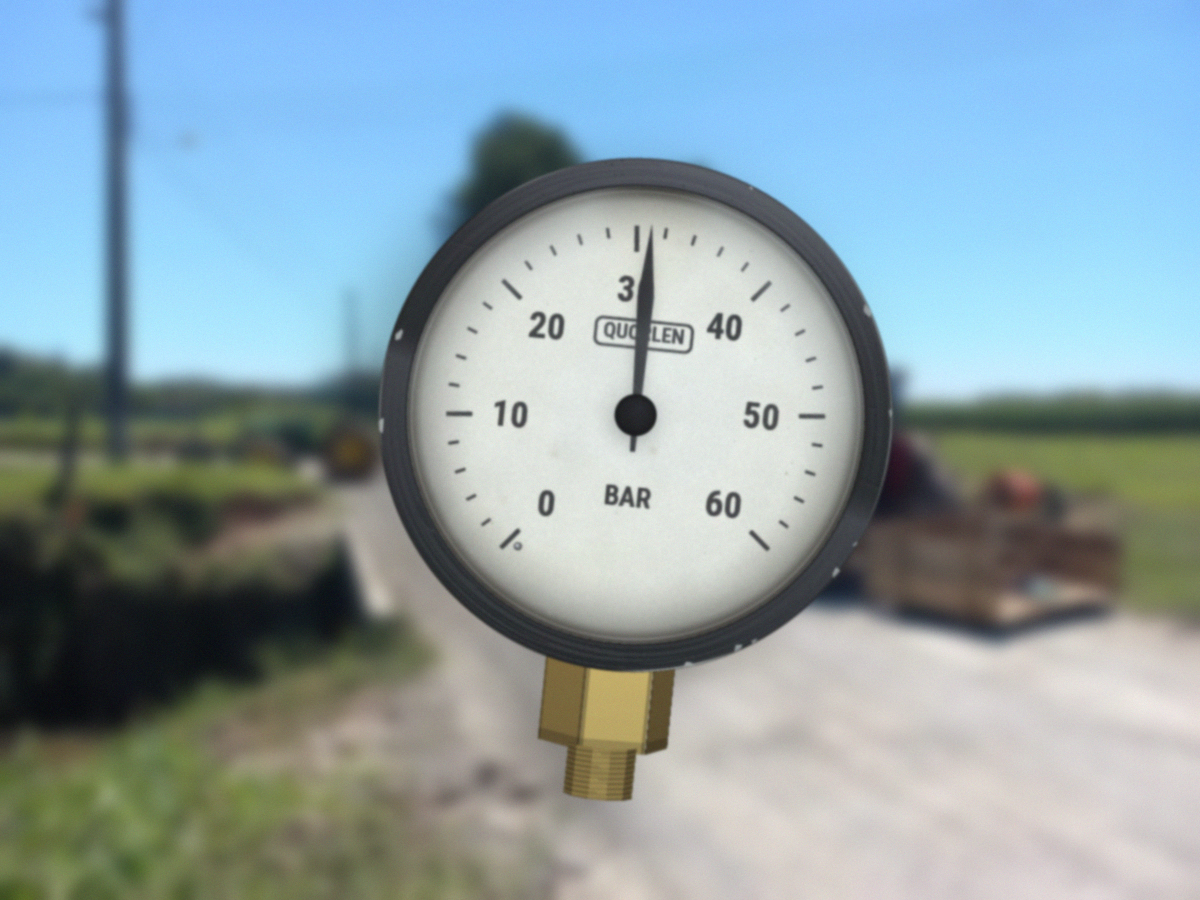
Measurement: 31 bar
